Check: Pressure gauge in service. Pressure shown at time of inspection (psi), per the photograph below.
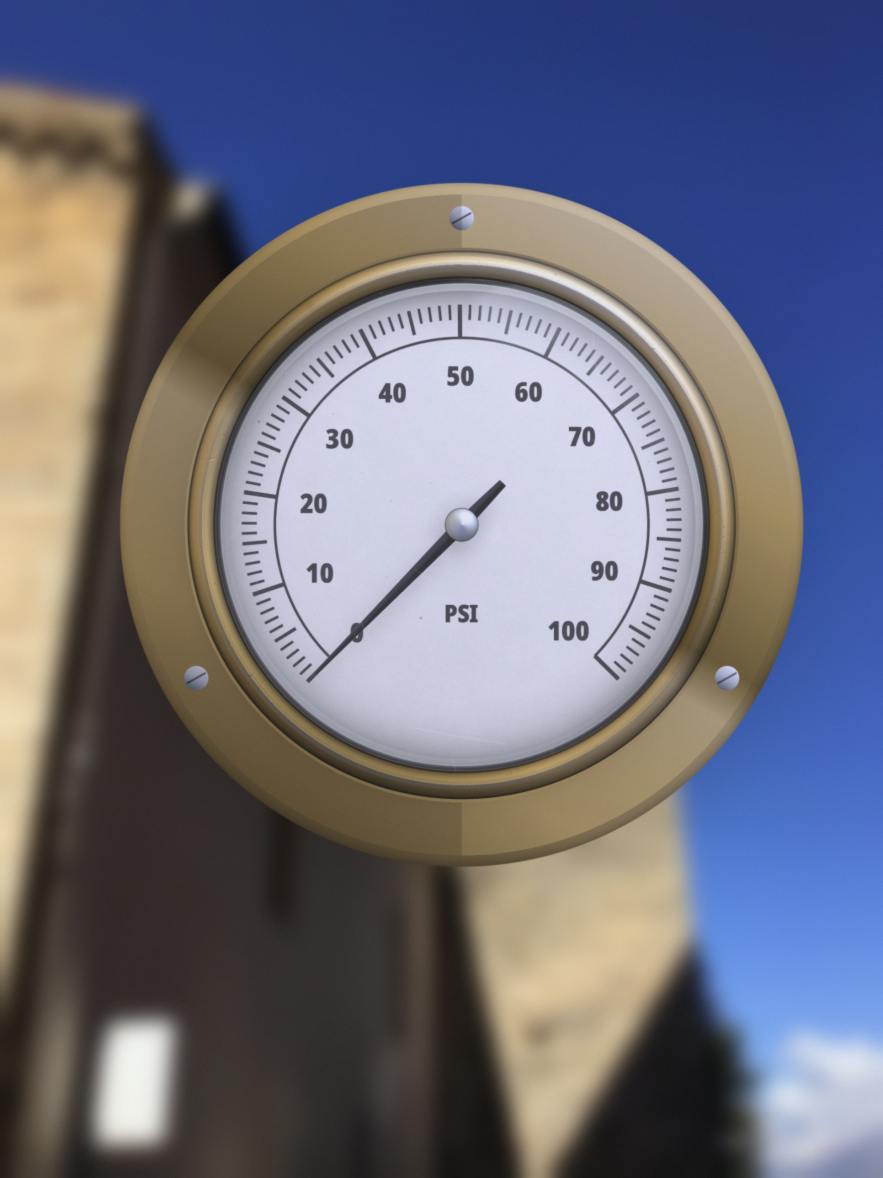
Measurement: 0 psi
